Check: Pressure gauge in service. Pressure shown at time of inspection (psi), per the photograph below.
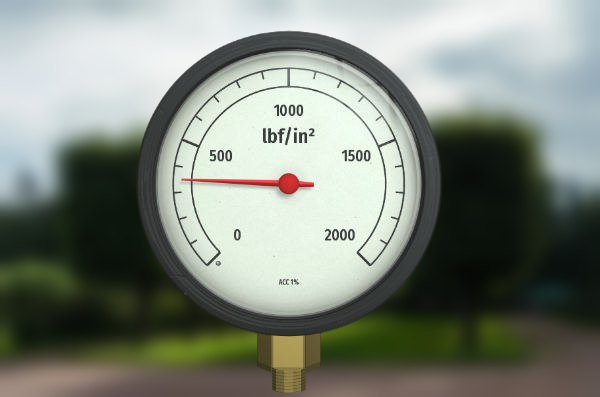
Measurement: 350 psi
